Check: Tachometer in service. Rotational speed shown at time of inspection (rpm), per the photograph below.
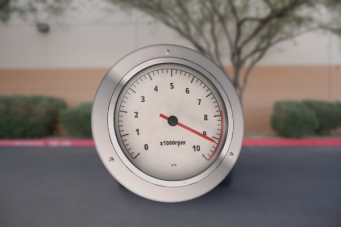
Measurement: 9200 rpm
